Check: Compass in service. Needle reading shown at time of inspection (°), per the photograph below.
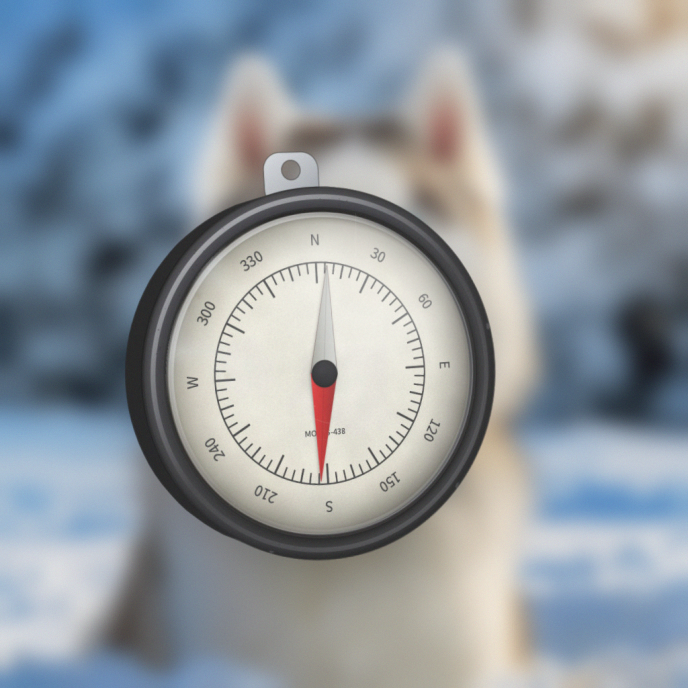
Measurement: 185 °
